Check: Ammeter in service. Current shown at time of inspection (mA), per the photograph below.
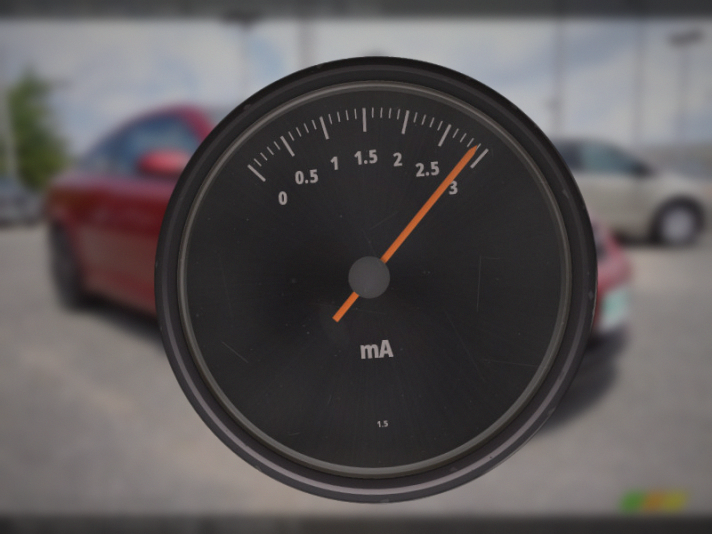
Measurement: 2.9 mA
